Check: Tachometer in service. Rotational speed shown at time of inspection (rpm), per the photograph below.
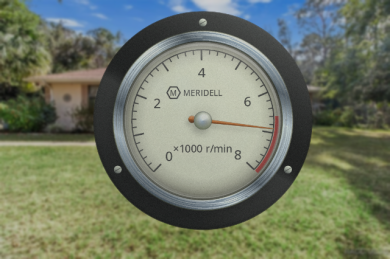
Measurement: 6900 rpm
